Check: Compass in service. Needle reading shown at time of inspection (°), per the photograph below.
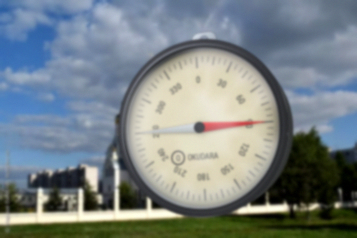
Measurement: 90 °
